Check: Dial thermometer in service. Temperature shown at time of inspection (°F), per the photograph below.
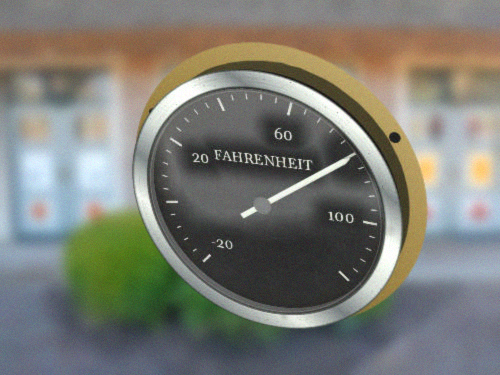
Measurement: 80 °F
